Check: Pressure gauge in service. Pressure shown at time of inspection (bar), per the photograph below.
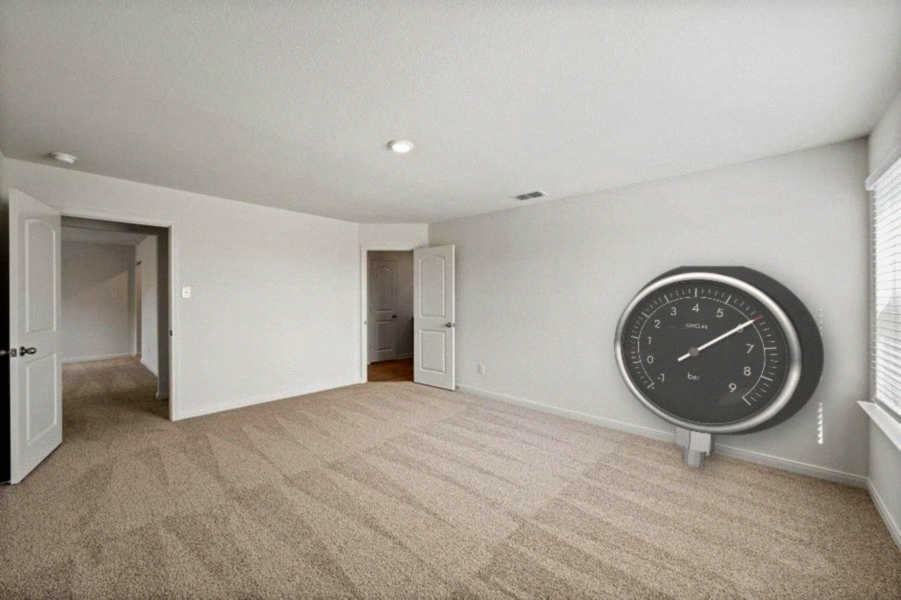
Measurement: 6 bar
